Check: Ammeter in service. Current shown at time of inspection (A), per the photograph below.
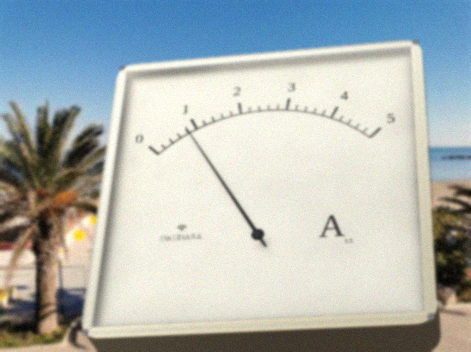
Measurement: 0.8 A
